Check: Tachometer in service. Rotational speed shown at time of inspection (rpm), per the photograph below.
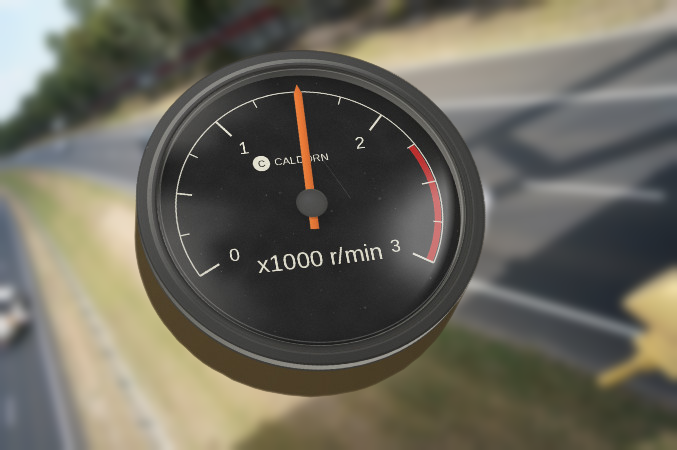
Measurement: 1500 rpm
